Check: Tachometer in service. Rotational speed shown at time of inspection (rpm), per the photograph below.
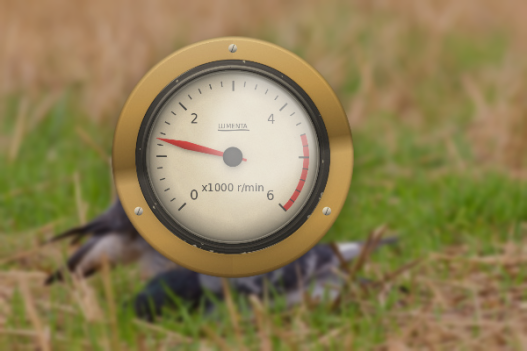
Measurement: 1300 rpm
